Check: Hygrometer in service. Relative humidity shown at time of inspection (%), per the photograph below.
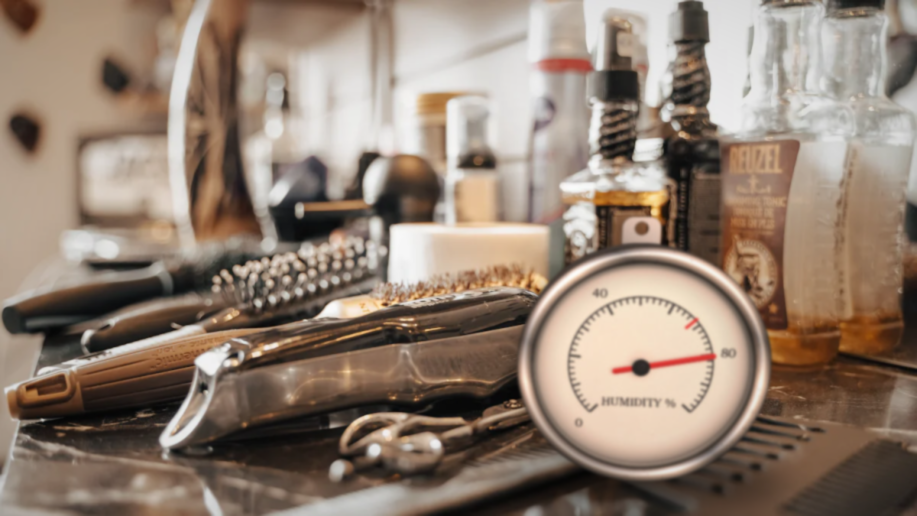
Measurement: 80 %
